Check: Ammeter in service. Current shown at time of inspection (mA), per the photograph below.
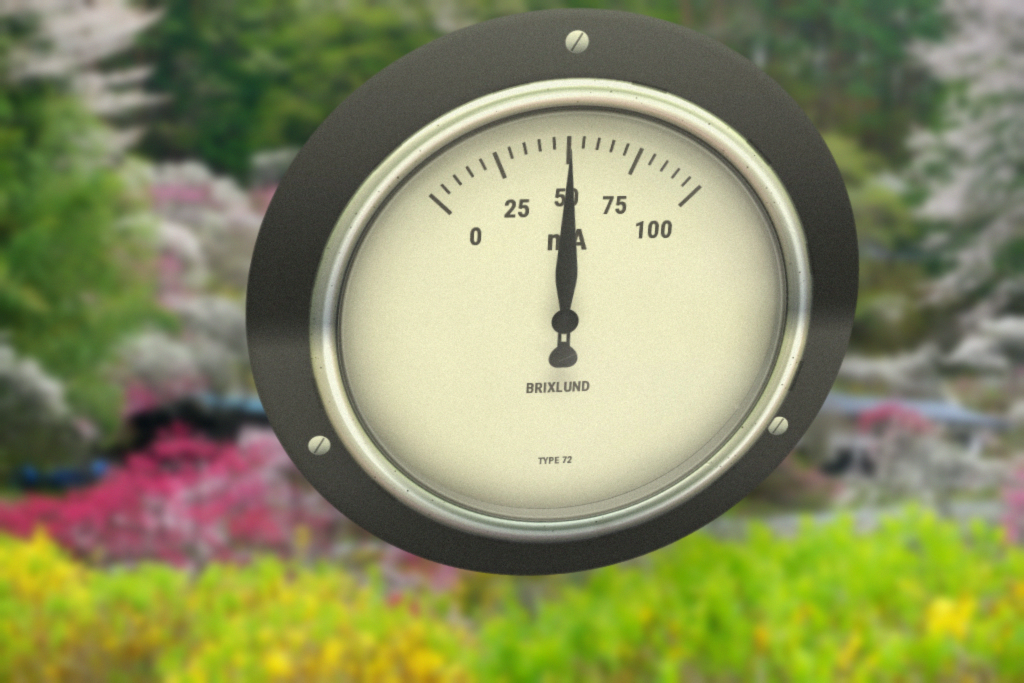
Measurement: 50 mA
